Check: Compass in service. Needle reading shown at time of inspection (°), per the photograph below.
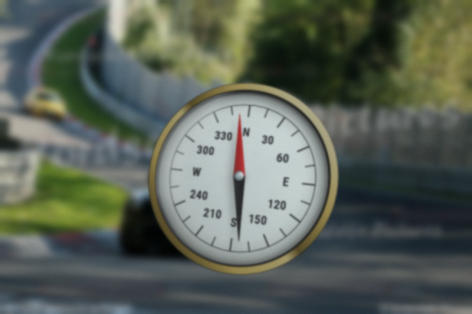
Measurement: 352.5 °
